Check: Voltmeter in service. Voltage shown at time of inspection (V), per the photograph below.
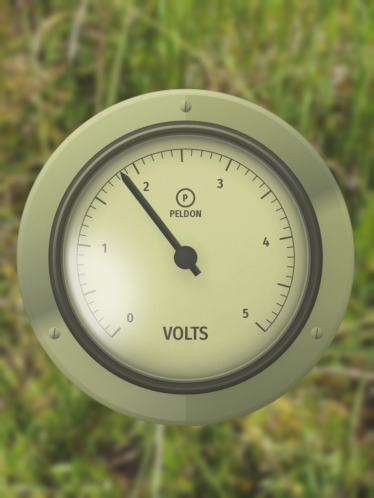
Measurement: 1.85 V
